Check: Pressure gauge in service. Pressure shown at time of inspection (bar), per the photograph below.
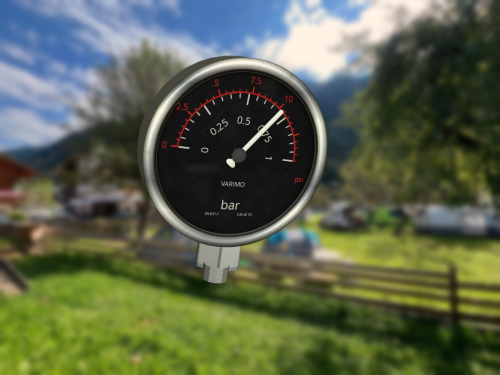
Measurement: 0.7 bar
